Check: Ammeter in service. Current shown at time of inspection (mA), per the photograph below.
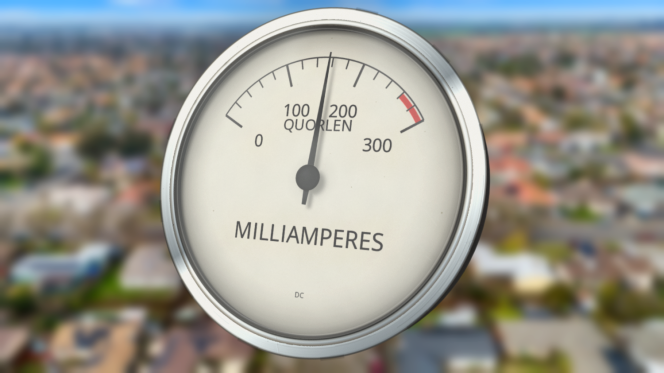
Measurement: 160 mA
